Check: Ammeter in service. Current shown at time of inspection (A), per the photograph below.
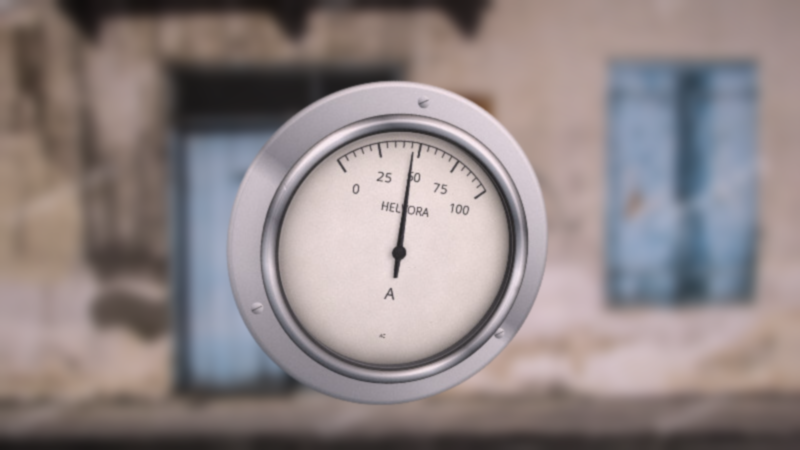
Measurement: 45 A
